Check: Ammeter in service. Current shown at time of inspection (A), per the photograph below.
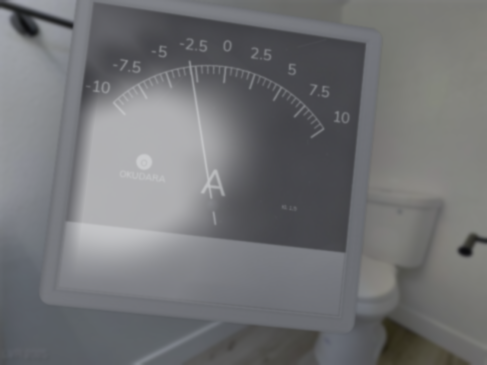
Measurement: -3 A
